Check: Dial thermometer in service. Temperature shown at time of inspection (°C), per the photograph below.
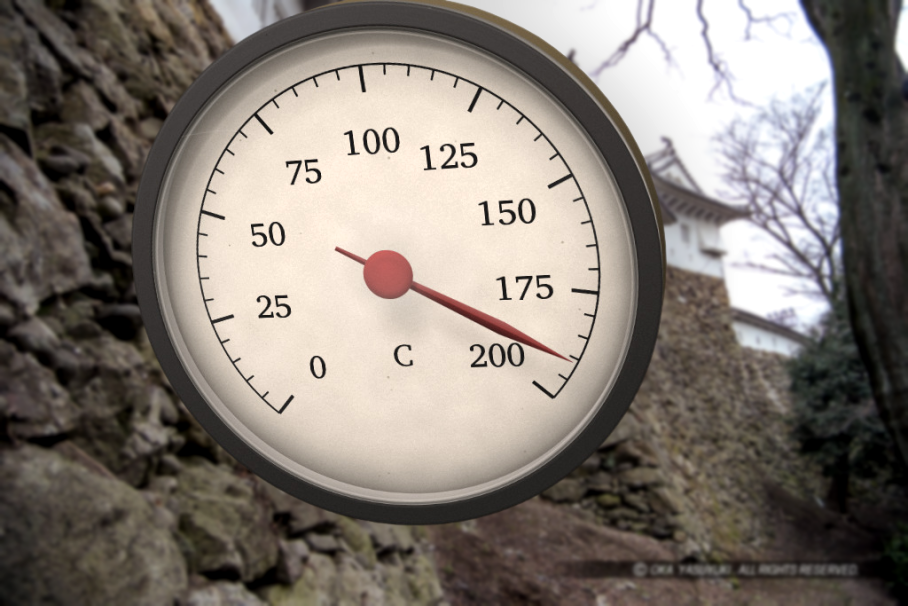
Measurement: 190 °C
